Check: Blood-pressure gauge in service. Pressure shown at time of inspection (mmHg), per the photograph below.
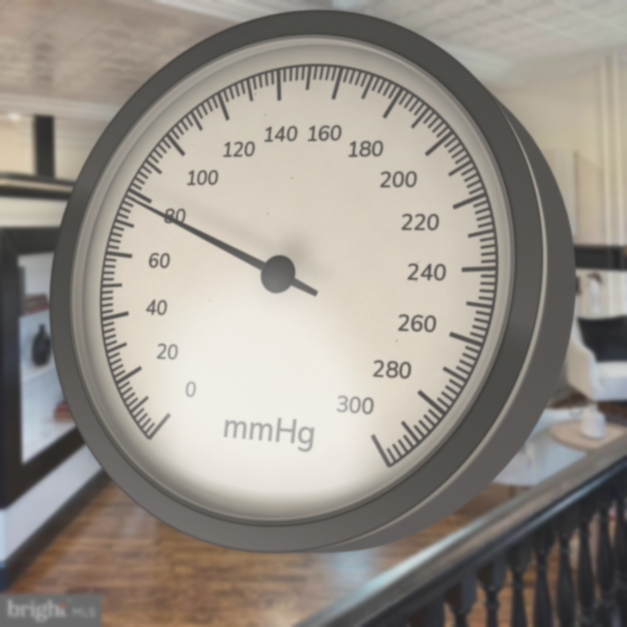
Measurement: 78 mmHg
